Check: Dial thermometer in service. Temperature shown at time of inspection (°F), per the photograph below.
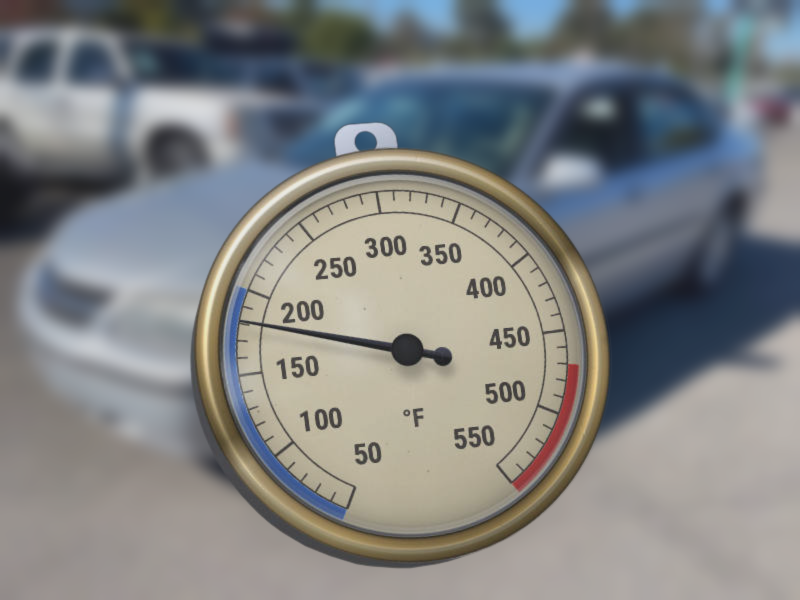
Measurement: 180 °F
